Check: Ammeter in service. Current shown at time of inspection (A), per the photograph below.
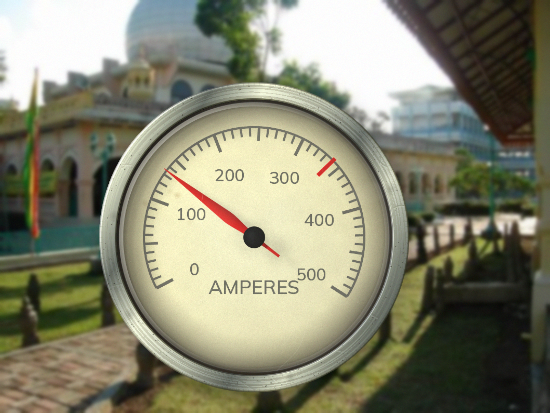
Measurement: 135 A
